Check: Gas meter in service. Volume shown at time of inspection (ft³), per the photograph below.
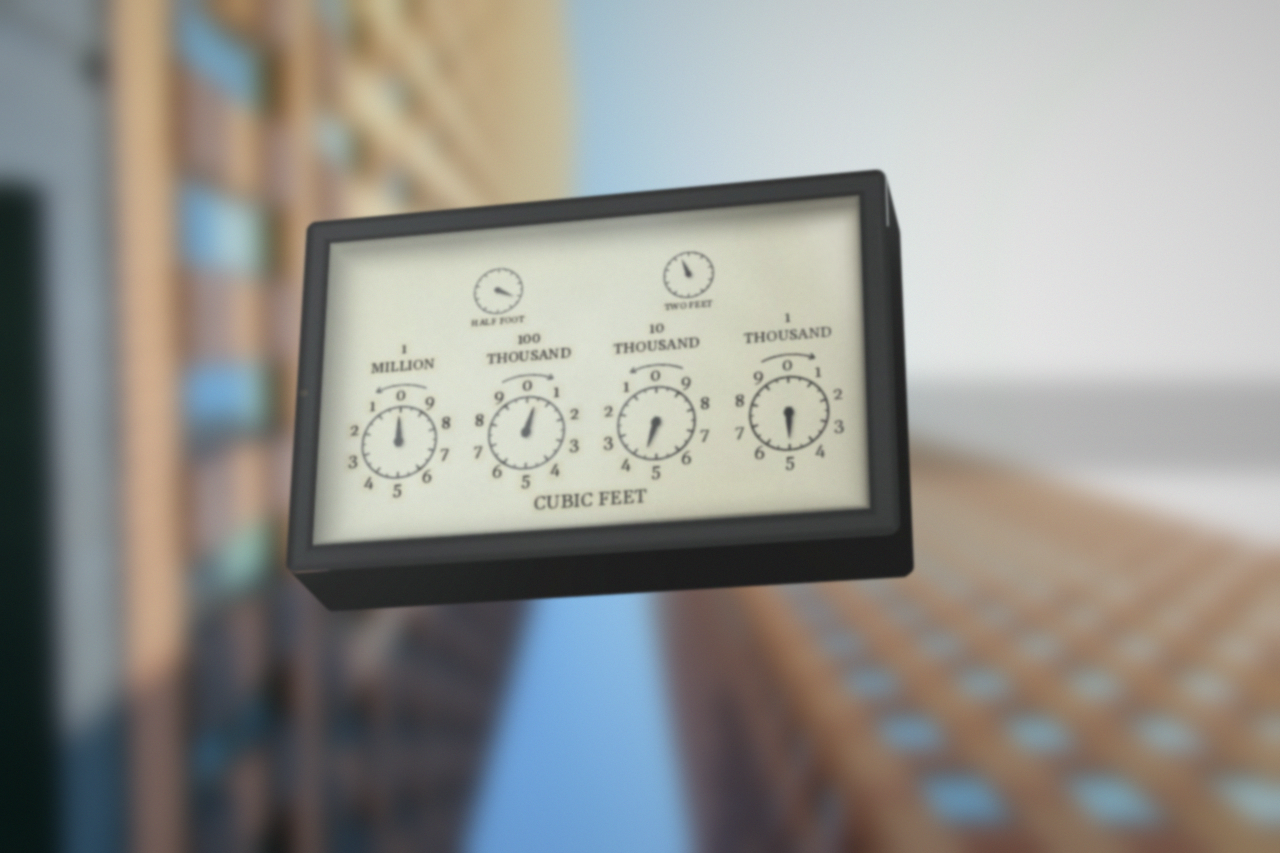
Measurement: 4500 ft³
